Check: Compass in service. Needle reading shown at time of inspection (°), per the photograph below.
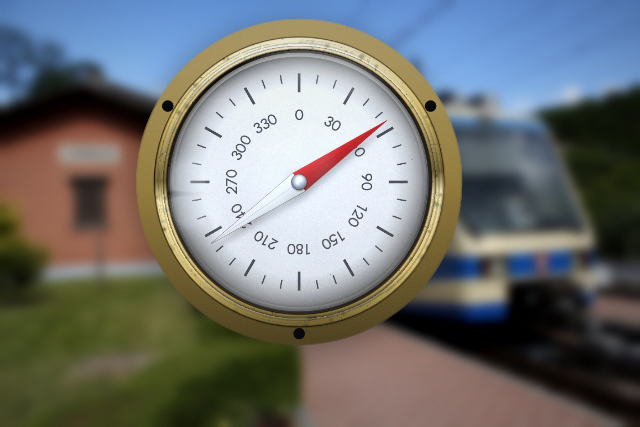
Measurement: 55 °
